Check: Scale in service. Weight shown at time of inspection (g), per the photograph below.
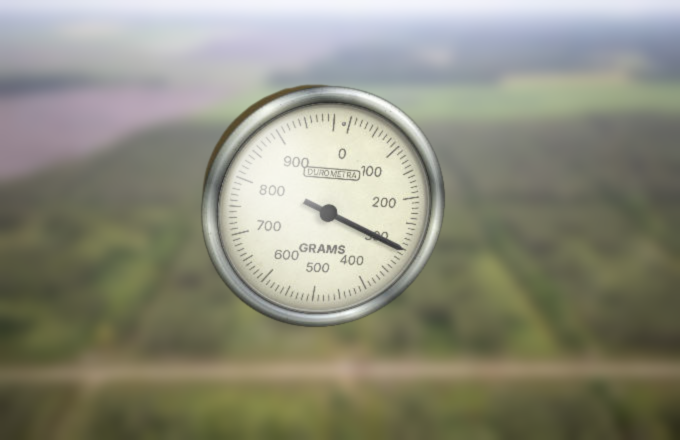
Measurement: 300 g
